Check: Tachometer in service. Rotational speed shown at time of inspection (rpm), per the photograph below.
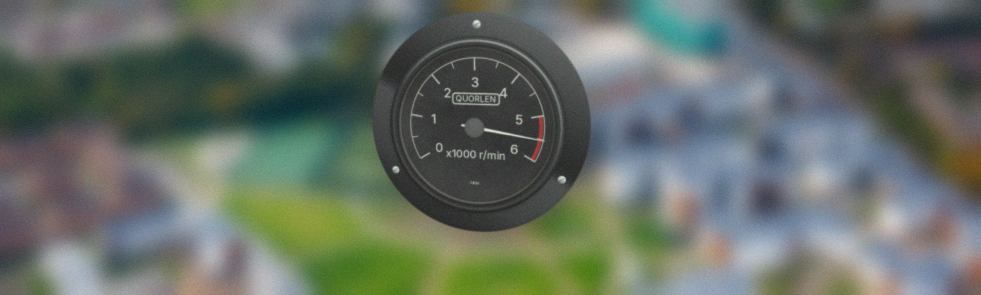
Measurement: 5500 rpm
